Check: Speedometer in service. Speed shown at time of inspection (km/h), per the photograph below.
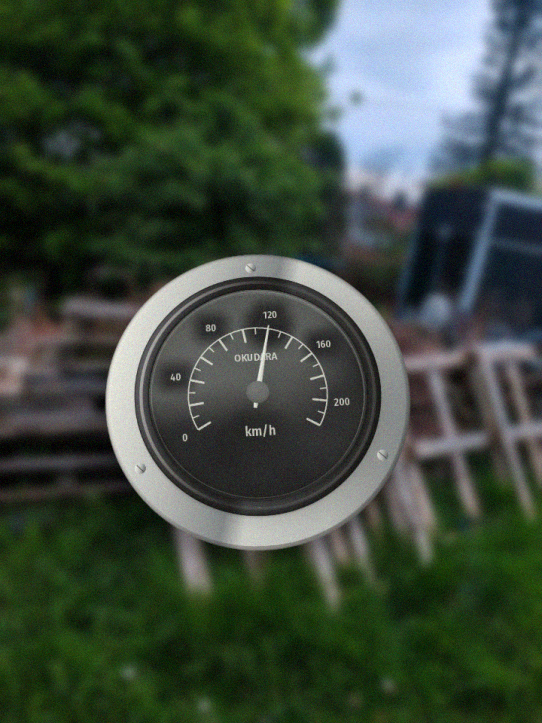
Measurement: 120 km/h
